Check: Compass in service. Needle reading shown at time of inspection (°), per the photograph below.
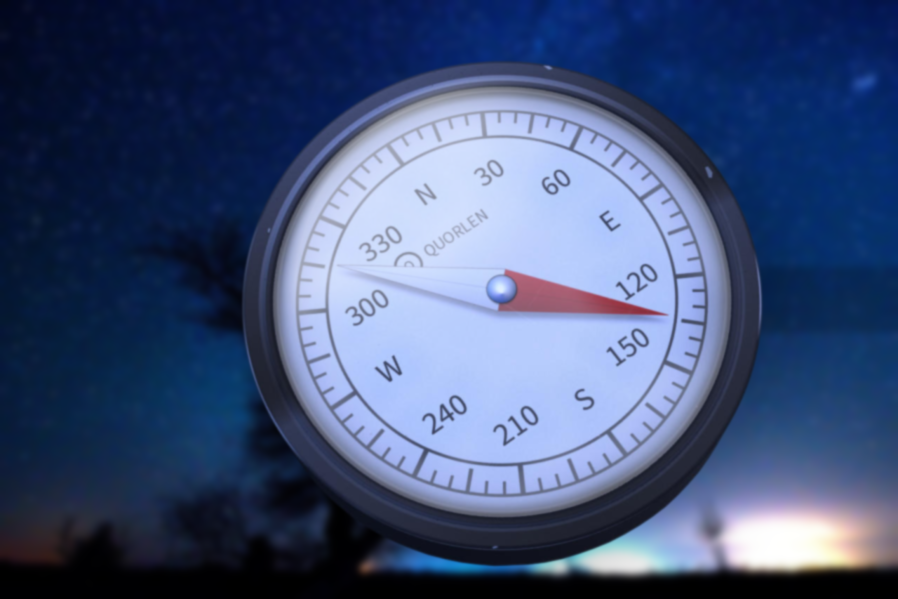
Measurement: 135 °
